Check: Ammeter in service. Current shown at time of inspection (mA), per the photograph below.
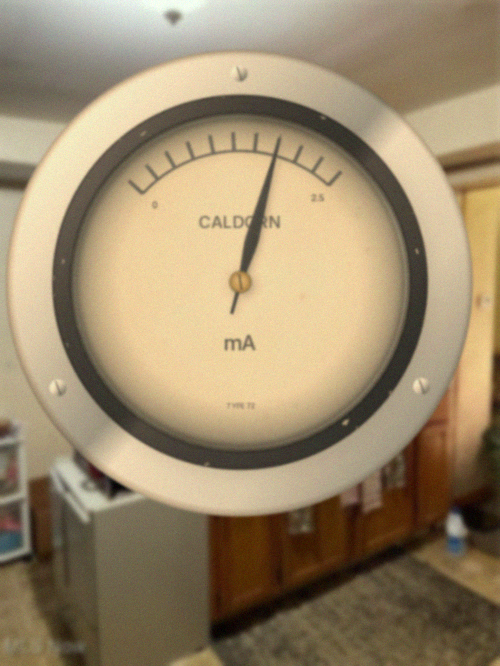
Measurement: 1.75 mA
